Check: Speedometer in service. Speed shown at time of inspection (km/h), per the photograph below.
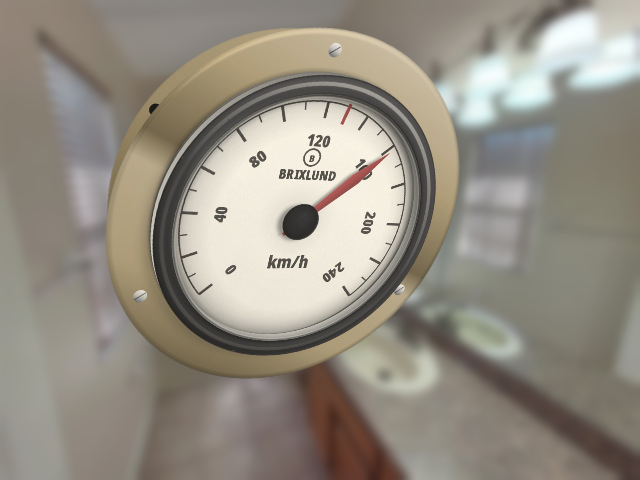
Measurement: 160 km/h
